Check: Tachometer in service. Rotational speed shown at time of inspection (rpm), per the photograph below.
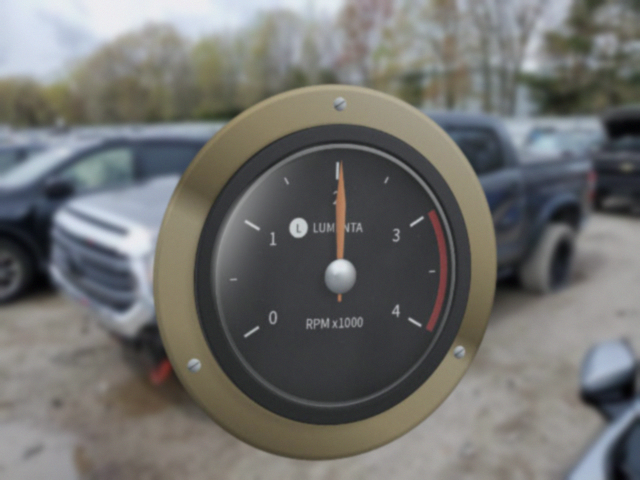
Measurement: 2000 rpm
